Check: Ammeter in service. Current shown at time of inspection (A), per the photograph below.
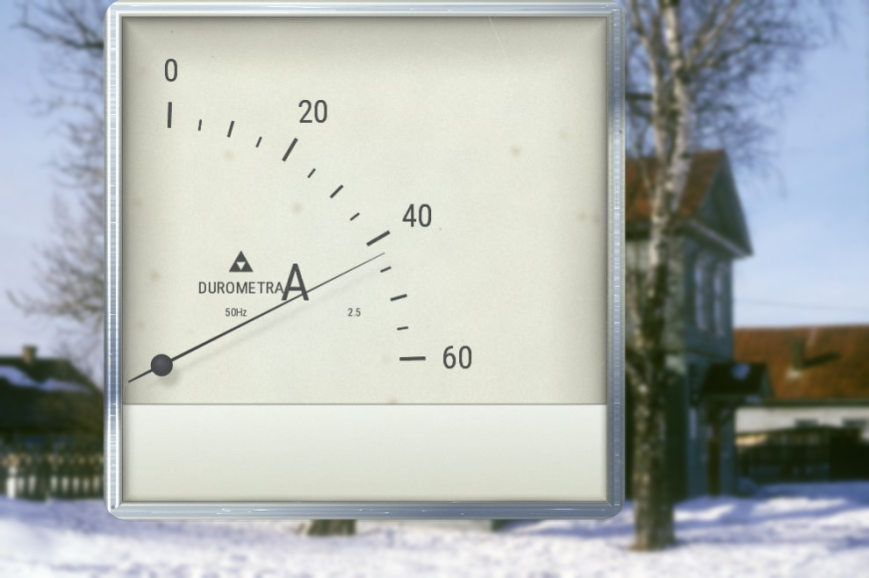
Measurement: 42.5 A
